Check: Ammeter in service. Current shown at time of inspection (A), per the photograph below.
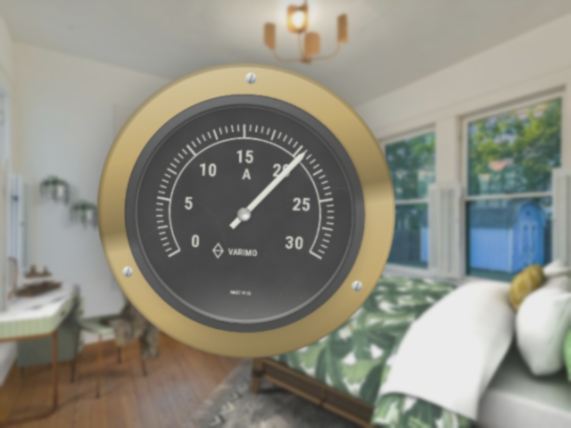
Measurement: 20.5 A
